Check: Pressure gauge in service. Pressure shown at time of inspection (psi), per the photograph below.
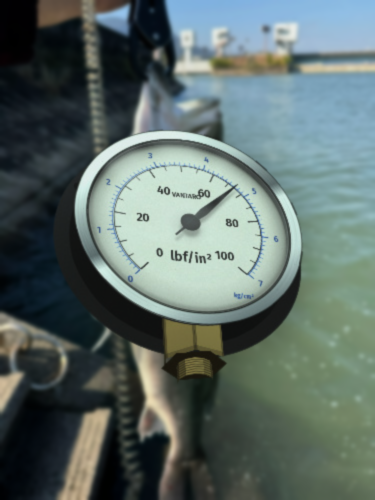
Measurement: 67.5 psi
